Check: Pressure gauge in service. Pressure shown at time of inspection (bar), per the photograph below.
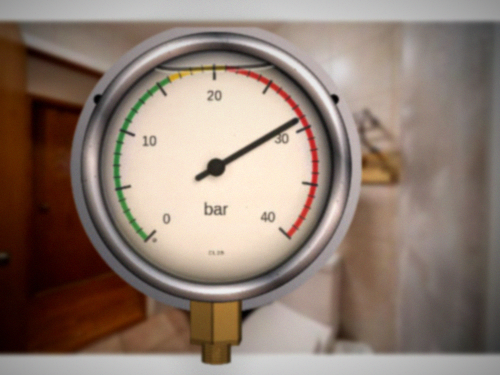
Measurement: 29 bar
